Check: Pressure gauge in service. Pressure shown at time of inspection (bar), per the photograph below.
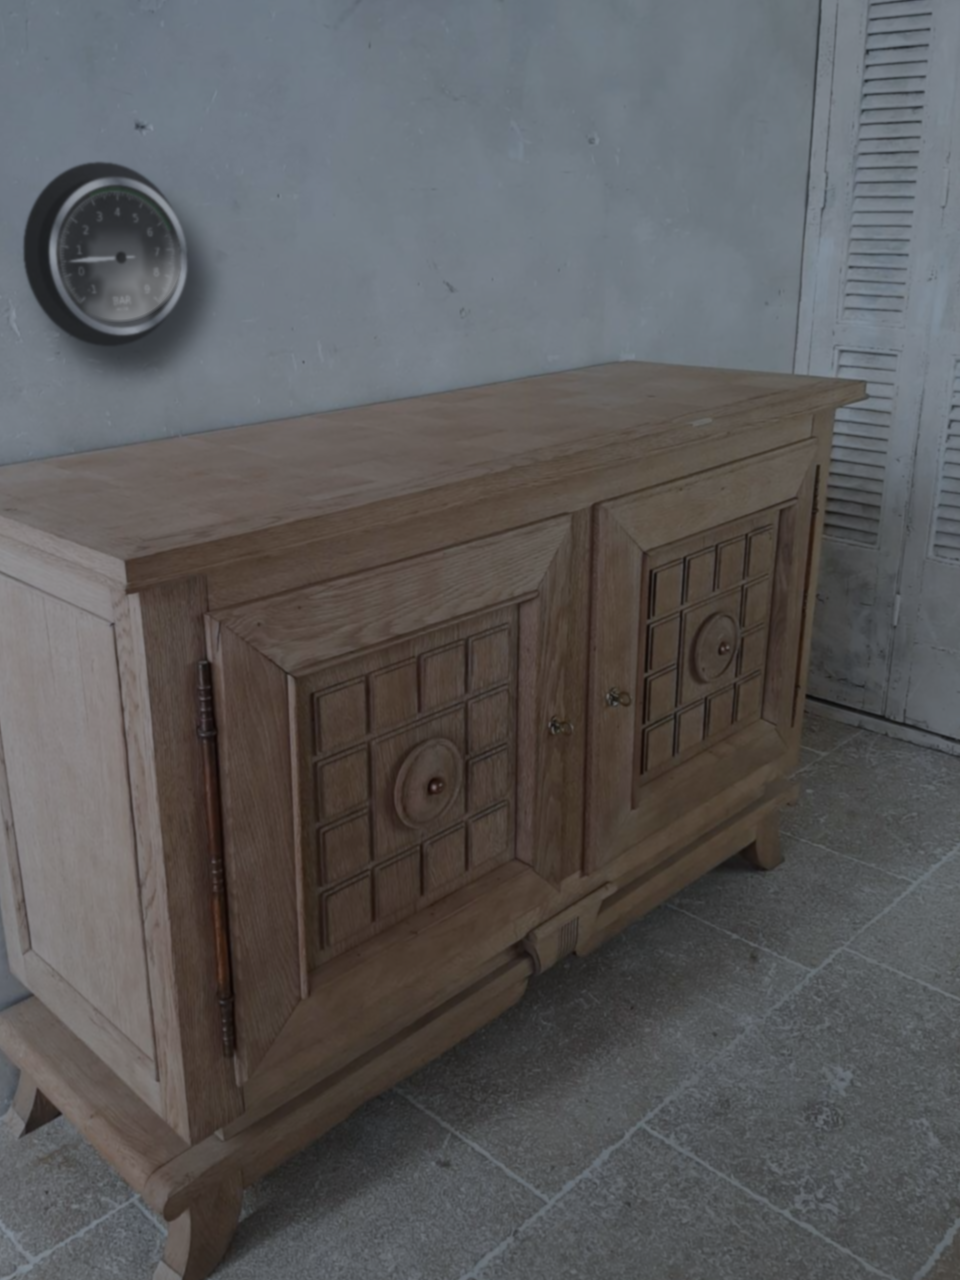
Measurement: 0.5 bar
